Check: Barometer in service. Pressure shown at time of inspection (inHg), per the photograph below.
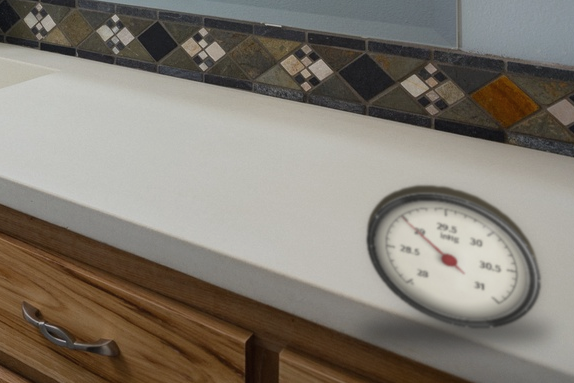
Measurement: 29 inHg
